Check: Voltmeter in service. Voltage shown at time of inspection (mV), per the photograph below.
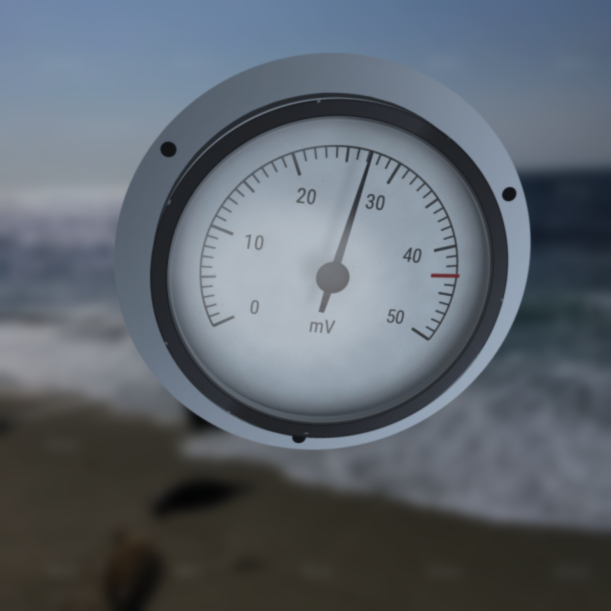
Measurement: 27 mV
